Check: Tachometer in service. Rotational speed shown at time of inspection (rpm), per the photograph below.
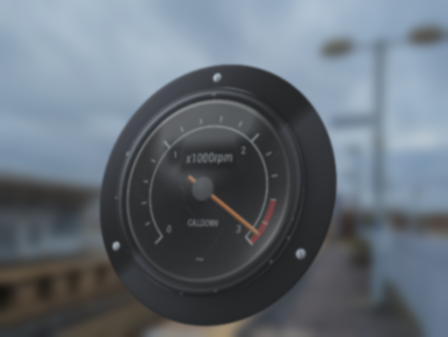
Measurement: 2900 rpm
